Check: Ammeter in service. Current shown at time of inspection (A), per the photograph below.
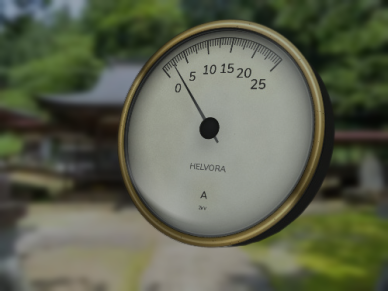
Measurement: 2.5 A
